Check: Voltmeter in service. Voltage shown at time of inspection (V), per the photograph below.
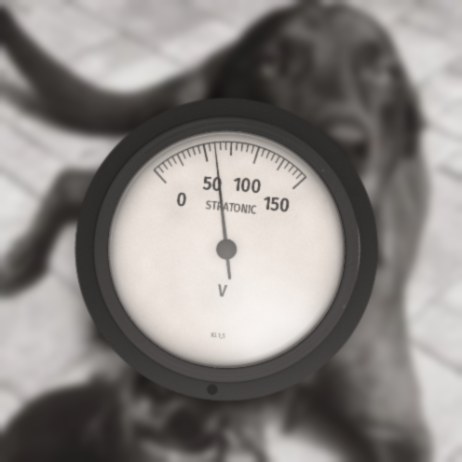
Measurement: 60 V
